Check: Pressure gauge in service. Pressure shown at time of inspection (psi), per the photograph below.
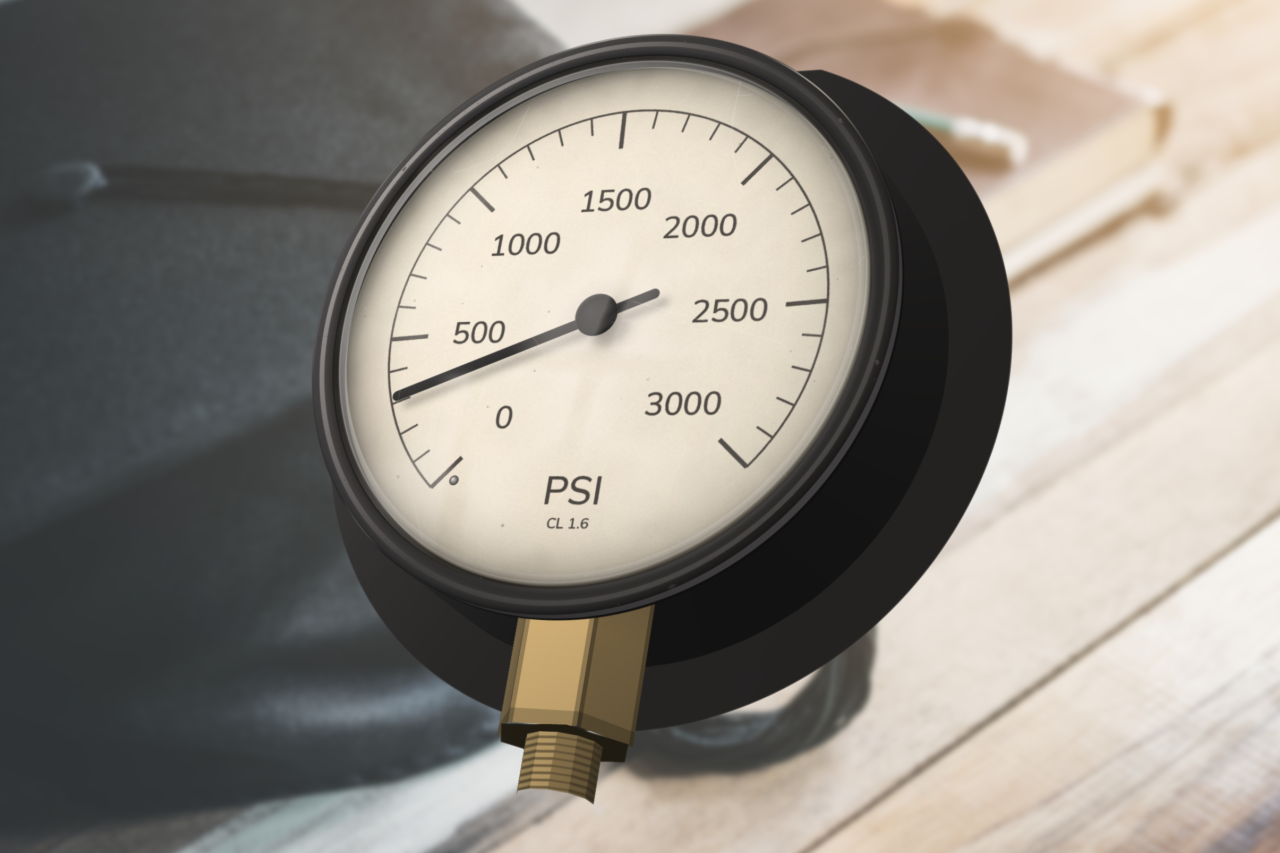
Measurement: 300 psi
